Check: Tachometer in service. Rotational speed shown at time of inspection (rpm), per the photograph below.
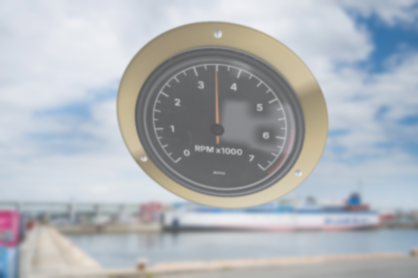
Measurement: 3500 rpm
